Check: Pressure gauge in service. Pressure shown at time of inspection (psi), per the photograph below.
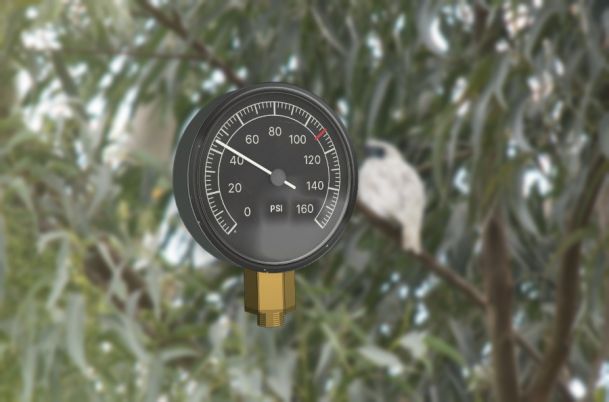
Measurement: 44 psi
